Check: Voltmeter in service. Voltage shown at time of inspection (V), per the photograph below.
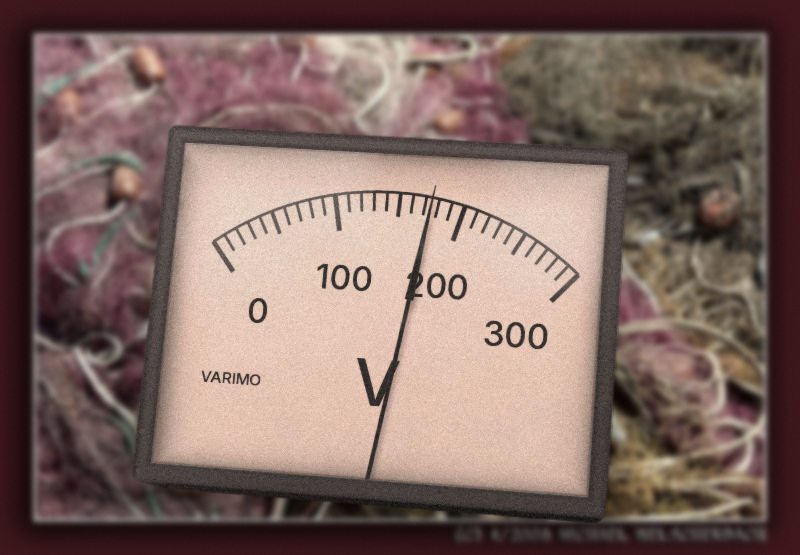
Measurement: 175 V
